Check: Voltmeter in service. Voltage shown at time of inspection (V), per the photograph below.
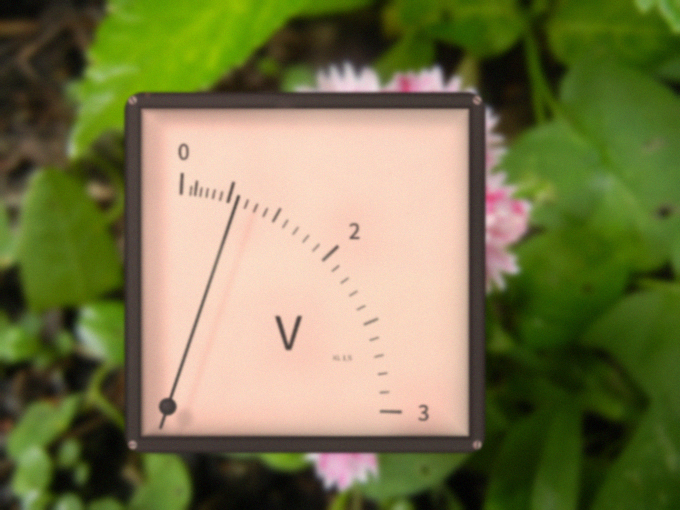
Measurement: 1.1 V
